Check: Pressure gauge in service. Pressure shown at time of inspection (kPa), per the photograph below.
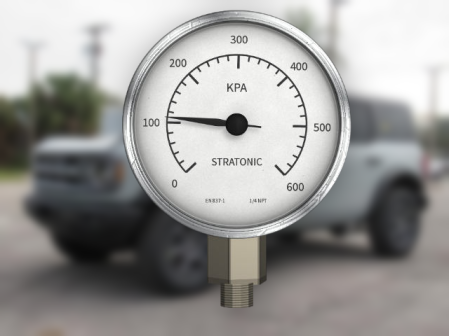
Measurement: 110 kPa
